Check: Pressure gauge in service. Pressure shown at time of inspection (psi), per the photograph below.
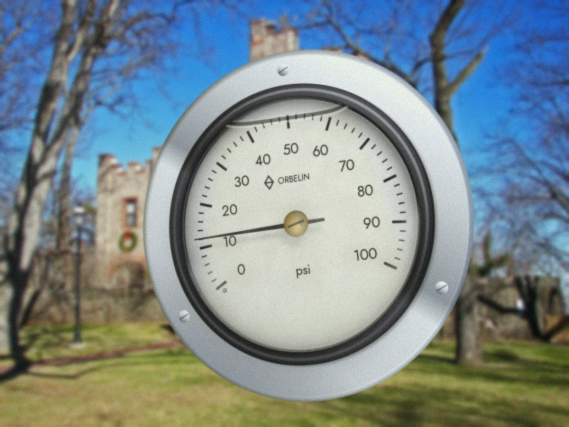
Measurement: 12 psi
